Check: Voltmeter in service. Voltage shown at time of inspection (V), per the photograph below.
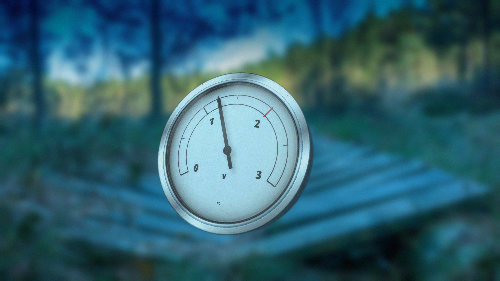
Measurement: 1.25 V
